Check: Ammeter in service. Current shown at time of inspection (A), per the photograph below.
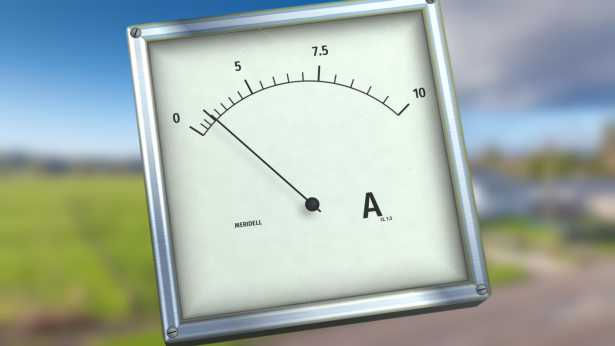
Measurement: 2.5 A
